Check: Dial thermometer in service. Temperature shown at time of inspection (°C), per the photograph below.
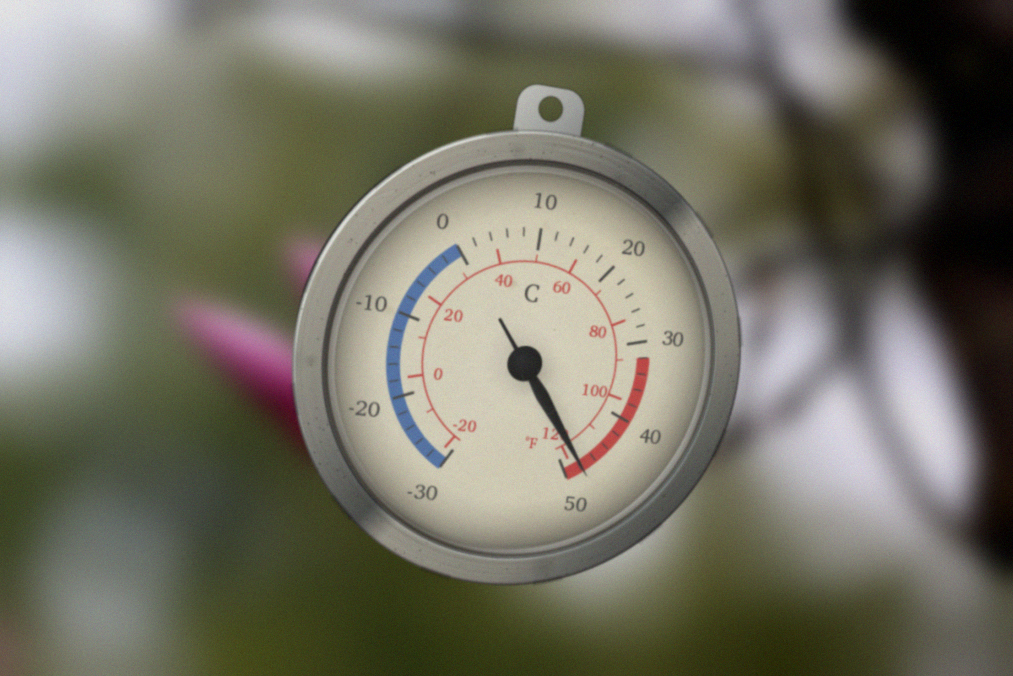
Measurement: 48 °C
